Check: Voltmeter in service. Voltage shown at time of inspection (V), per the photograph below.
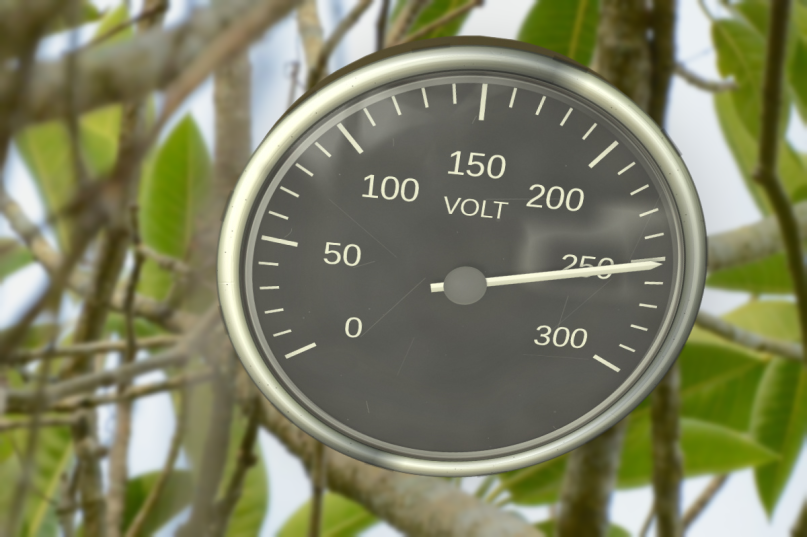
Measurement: 250 V
